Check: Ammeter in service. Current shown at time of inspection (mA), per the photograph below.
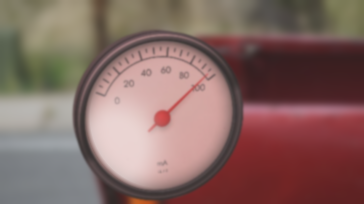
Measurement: 95 mA
